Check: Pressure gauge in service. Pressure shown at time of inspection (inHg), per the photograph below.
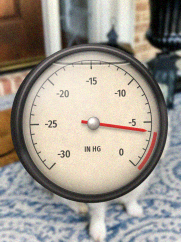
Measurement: -4 inHg
